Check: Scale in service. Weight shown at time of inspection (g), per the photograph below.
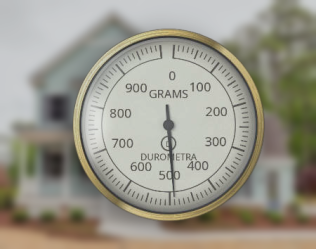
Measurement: 490 g
